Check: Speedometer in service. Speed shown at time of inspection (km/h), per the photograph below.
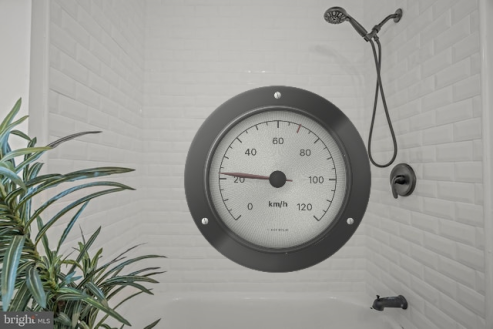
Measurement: 22.5 km/h
